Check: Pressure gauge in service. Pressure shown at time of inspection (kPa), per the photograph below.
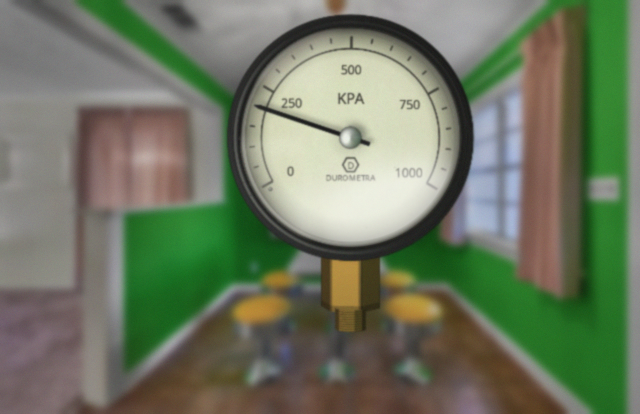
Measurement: 200 kPa
